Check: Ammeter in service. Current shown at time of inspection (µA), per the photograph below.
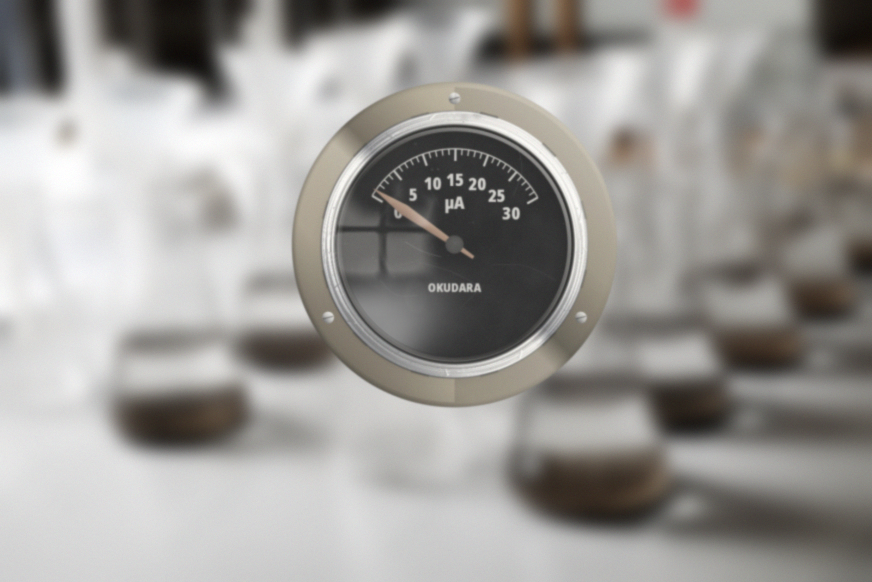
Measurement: 1 µA
